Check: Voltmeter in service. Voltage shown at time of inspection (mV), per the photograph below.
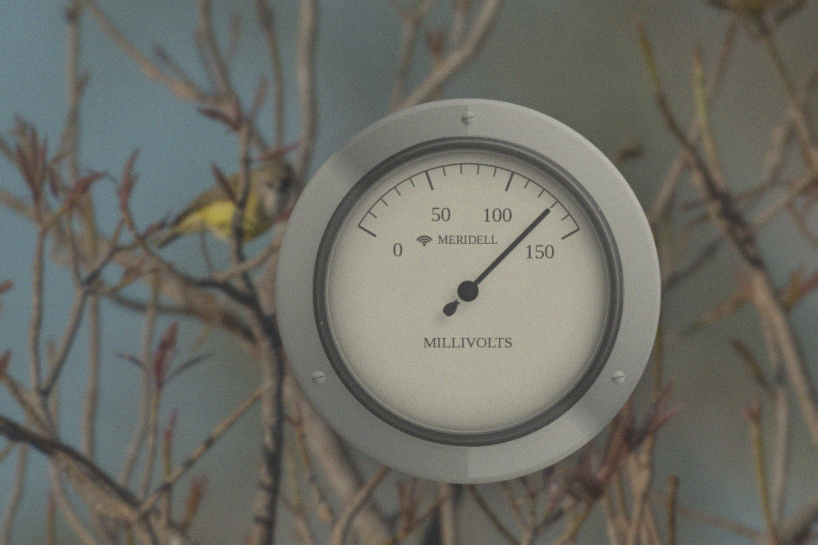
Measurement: 130 mV
